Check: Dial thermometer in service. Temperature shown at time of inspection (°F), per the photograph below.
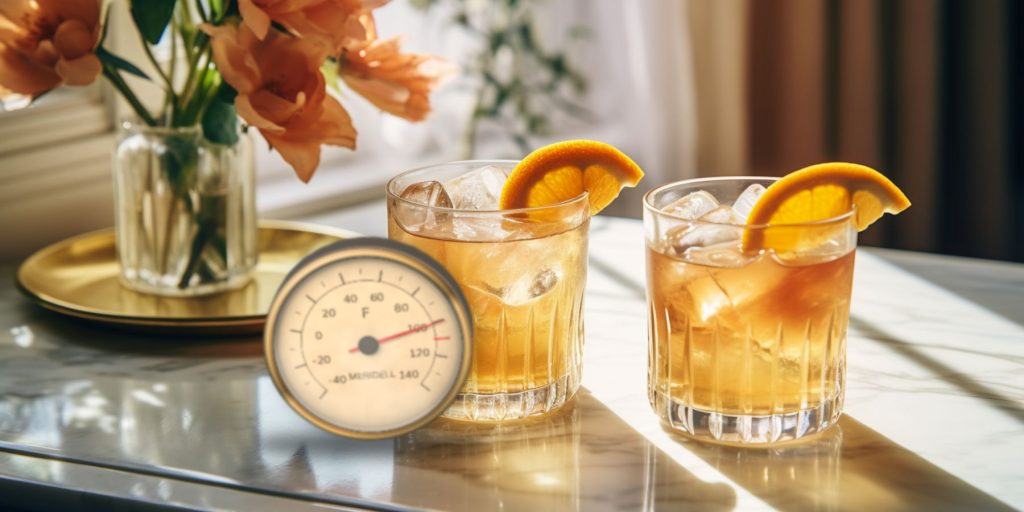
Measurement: 100 °F
